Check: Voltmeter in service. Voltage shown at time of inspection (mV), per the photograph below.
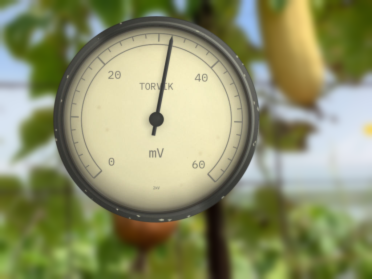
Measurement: 32 mV
